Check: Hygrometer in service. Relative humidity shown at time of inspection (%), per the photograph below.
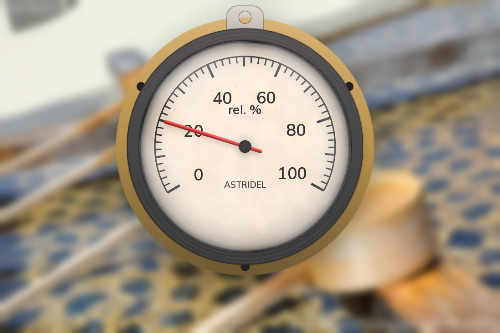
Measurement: 20 %
